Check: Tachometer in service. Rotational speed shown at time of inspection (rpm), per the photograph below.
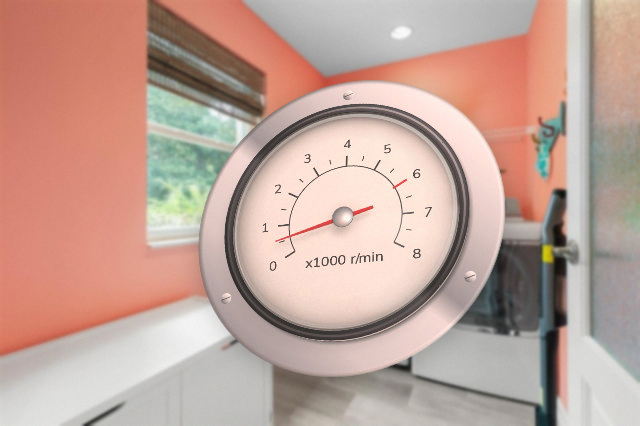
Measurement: 500 rpm
